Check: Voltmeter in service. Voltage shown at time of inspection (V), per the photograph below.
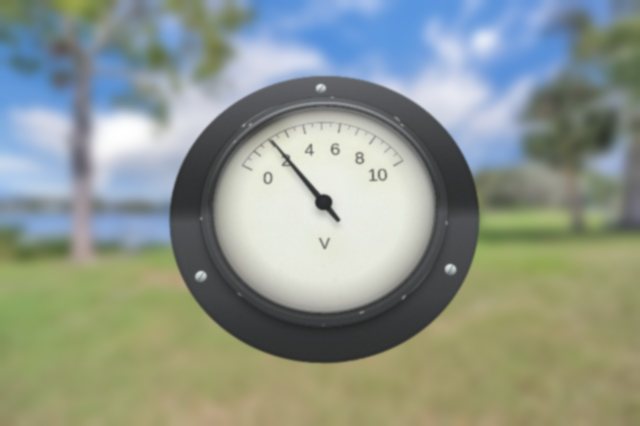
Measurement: 2 V
